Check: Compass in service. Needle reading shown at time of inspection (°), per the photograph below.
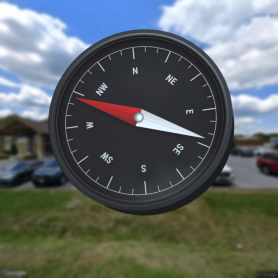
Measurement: 295 °
